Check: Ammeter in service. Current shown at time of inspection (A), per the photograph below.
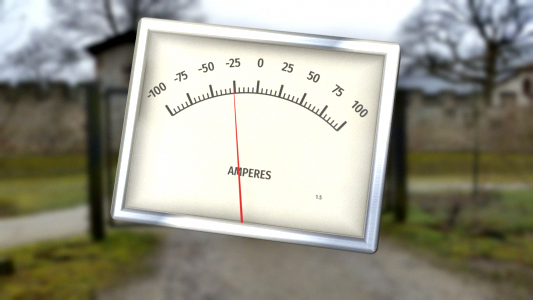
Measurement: -25 A
